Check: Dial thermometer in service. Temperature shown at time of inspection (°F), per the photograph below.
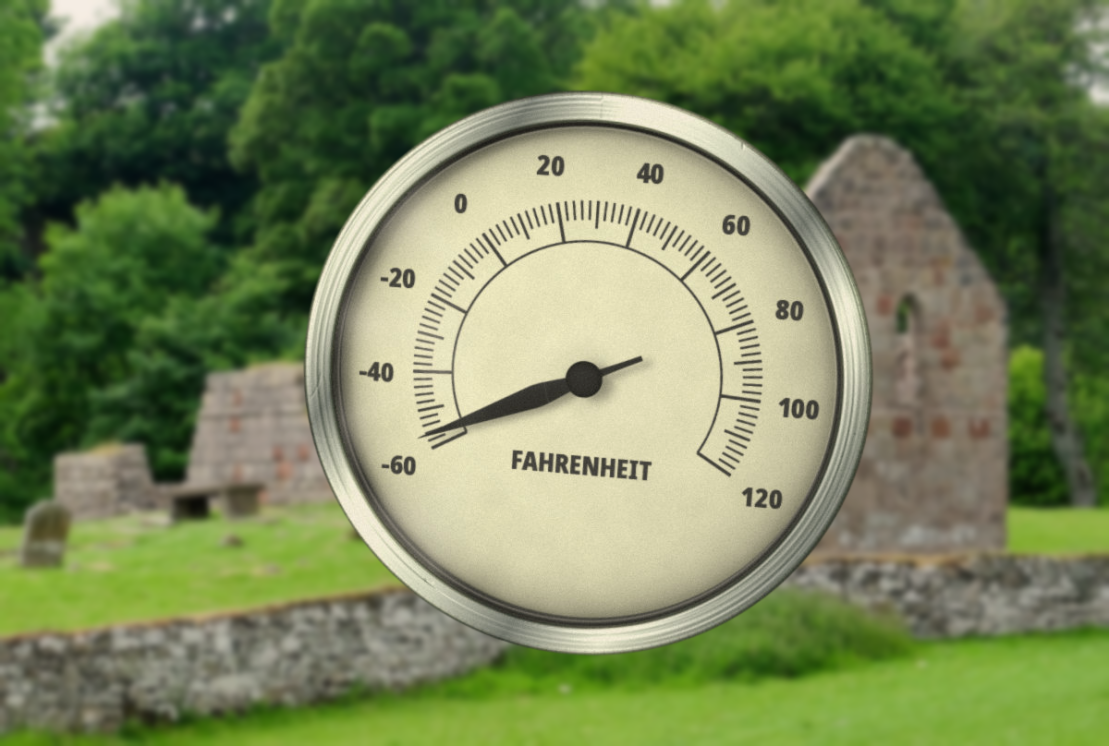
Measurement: -56 °F
